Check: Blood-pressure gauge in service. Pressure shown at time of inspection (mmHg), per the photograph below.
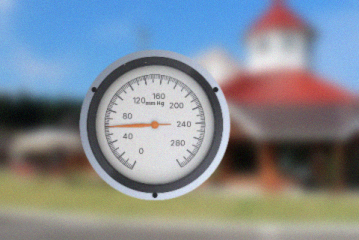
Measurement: 60 mmHg
